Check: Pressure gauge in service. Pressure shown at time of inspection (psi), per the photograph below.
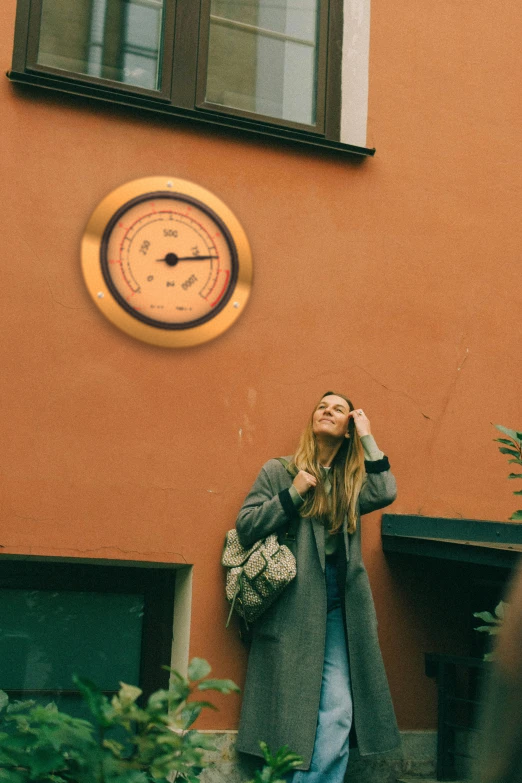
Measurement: 800 psi
